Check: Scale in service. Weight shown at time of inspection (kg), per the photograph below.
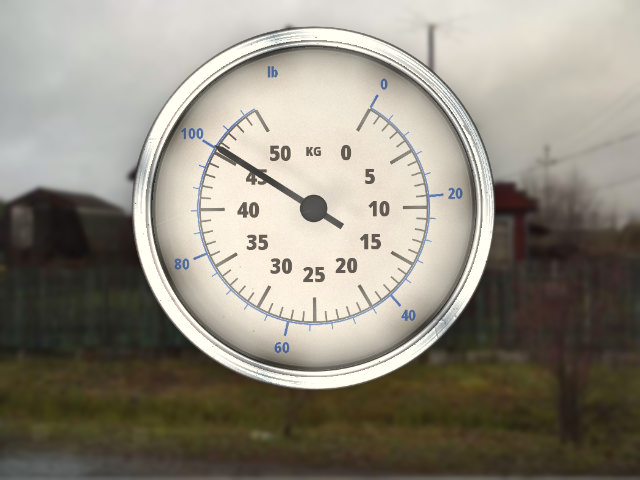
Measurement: 45.5 kg
